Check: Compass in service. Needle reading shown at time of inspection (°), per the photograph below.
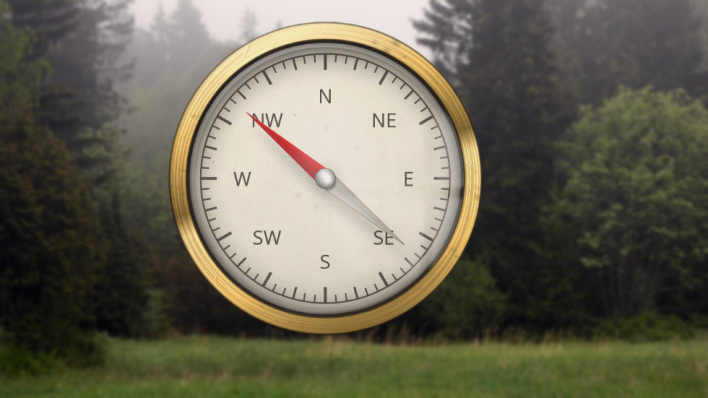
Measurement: 310 °
